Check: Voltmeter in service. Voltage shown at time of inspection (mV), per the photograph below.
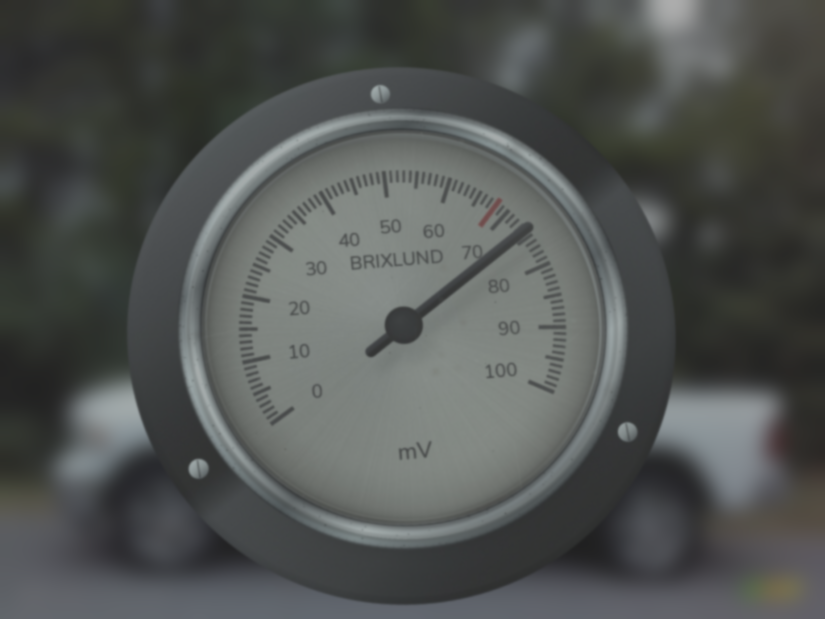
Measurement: 74 mV
